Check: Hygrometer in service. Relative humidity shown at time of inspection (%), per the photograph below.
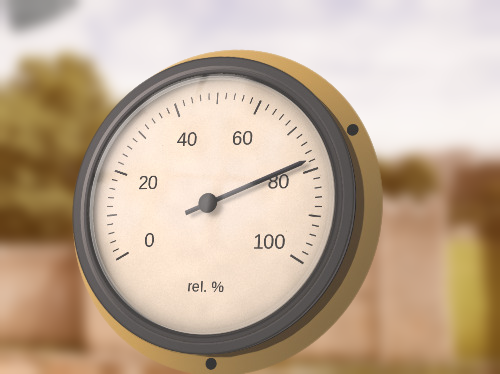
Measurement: 78 %
